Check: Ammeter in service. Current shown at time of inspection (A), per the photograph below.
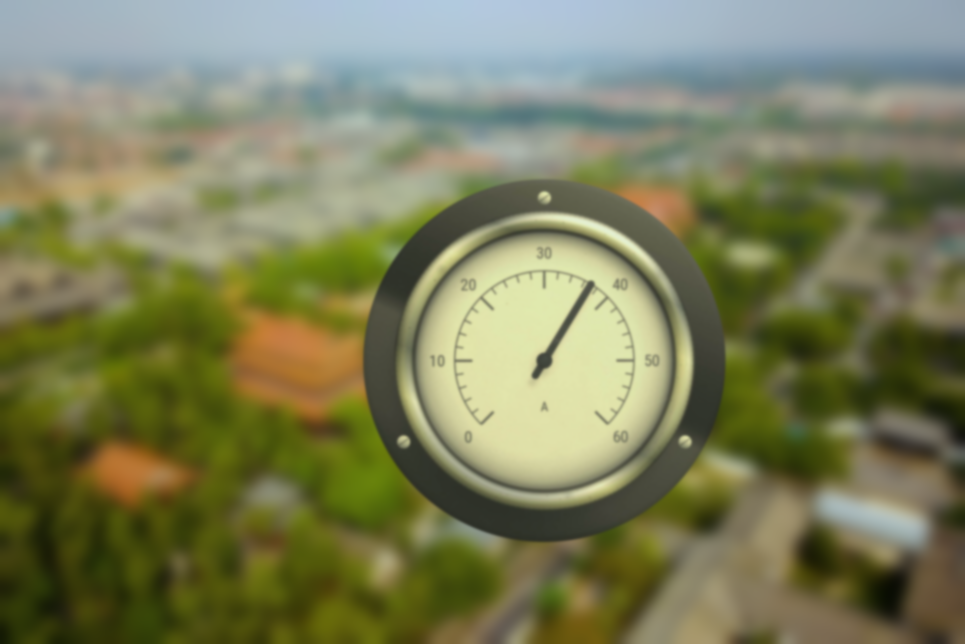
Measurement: 37 A
